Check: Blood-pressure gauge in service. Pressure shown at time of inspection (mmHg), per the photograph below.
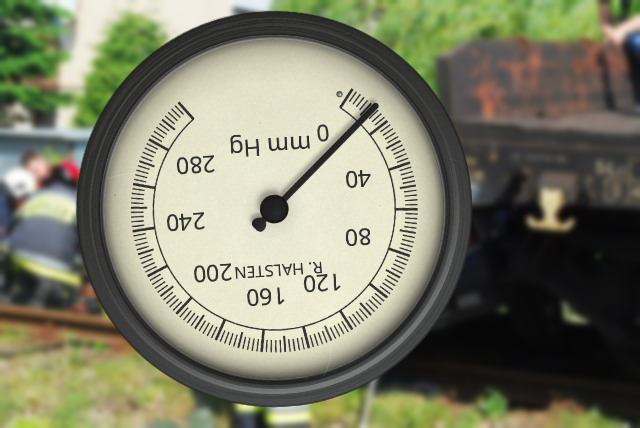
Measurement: 12 mmHg
